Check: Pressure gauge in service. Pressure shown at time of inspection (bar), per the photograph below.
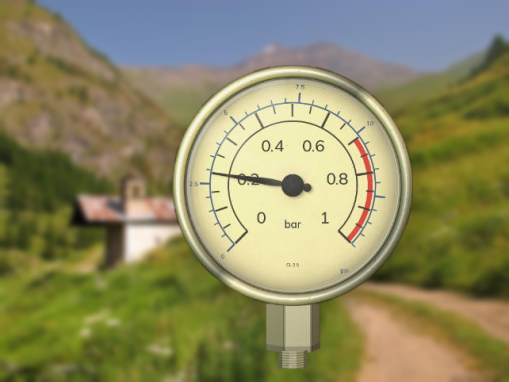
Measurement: 0.2 bar
